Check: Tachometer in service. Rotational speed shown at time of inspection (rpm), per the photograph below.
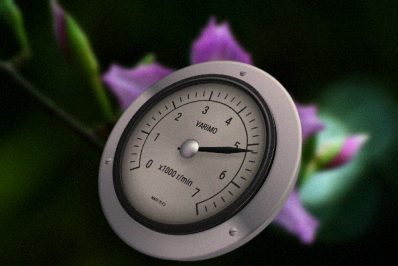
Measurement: 5200 rpm
